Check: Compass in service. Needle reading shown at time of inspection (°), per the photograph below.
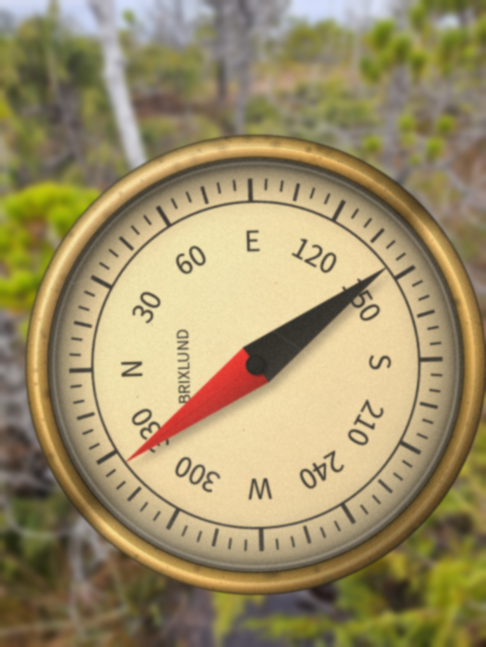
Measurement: 325 °
